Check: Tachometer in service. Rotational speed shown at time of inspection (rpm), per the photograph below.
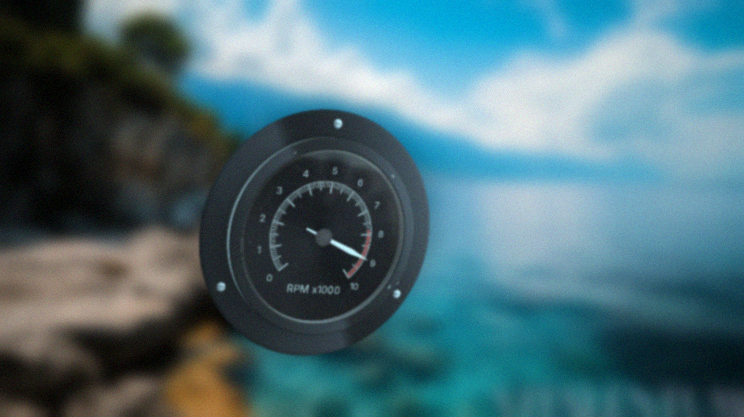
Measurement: 9000 rpm
